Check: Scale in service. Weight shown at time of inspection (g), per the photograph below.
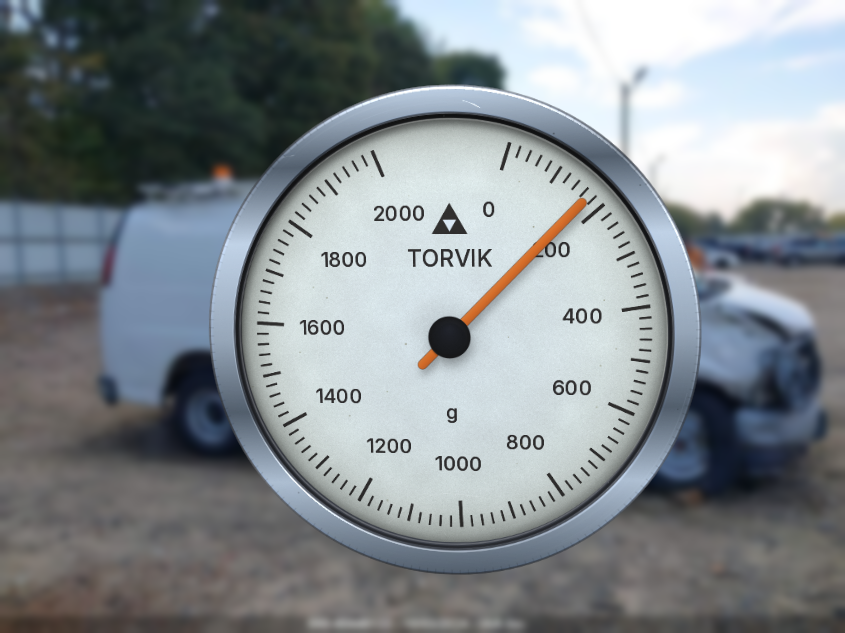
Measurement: 170 g
